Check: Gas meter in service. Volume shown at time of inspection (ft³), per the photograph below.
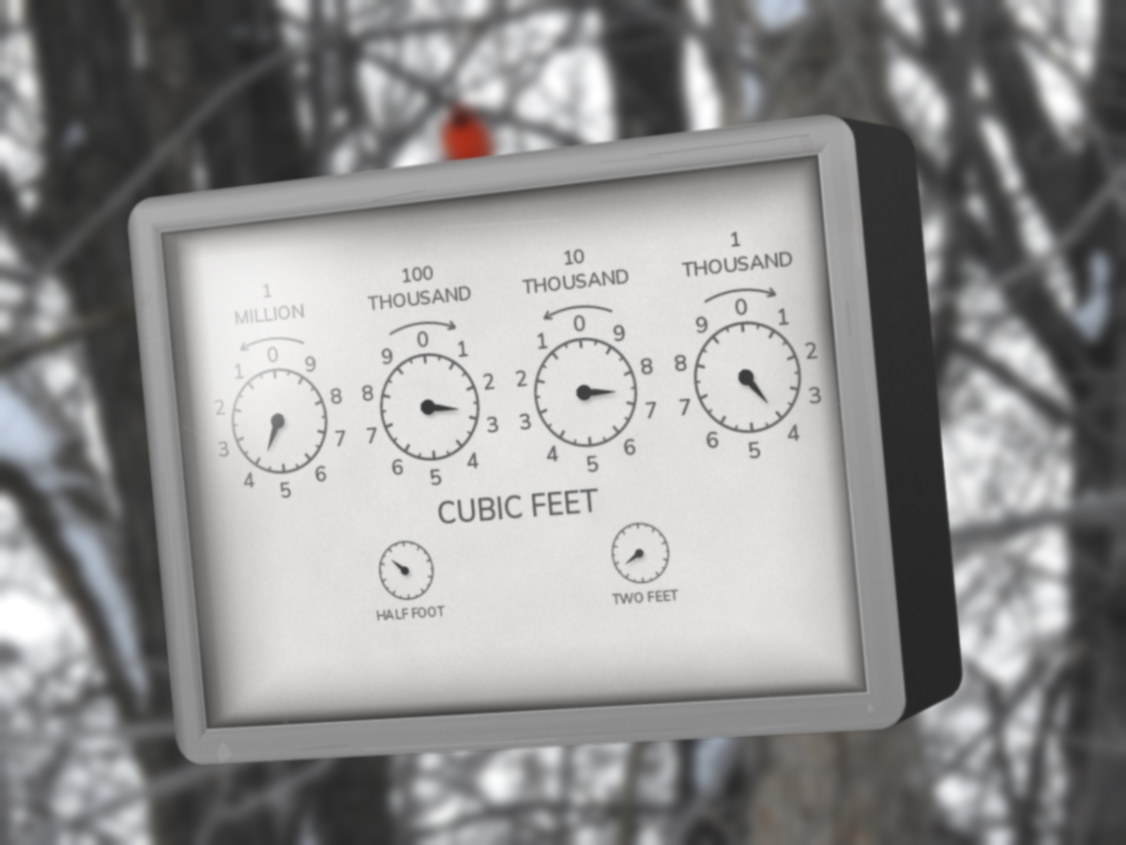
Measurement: 427400 ft³
